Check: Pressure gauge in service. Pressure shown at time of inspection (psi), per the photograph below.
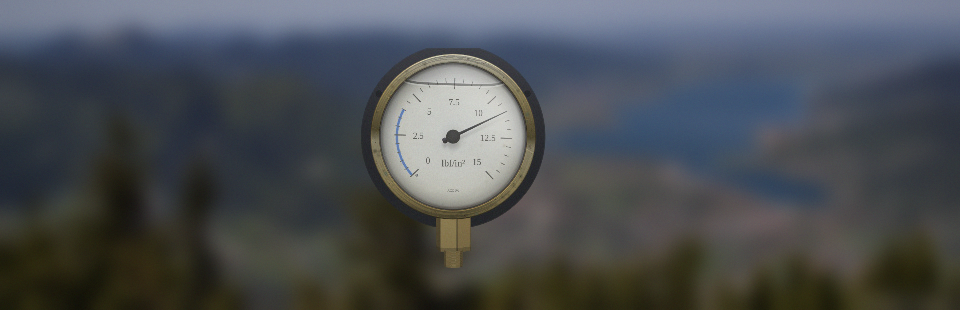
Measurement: 11 psi
